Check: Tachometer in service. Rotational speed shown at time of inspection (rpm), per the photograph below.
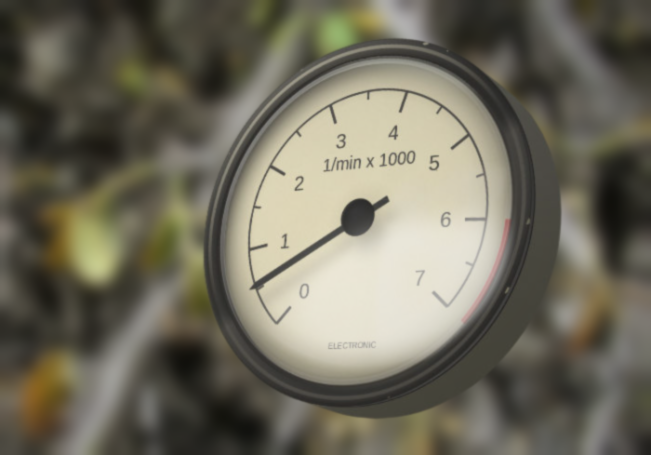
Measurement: 500 rpm
